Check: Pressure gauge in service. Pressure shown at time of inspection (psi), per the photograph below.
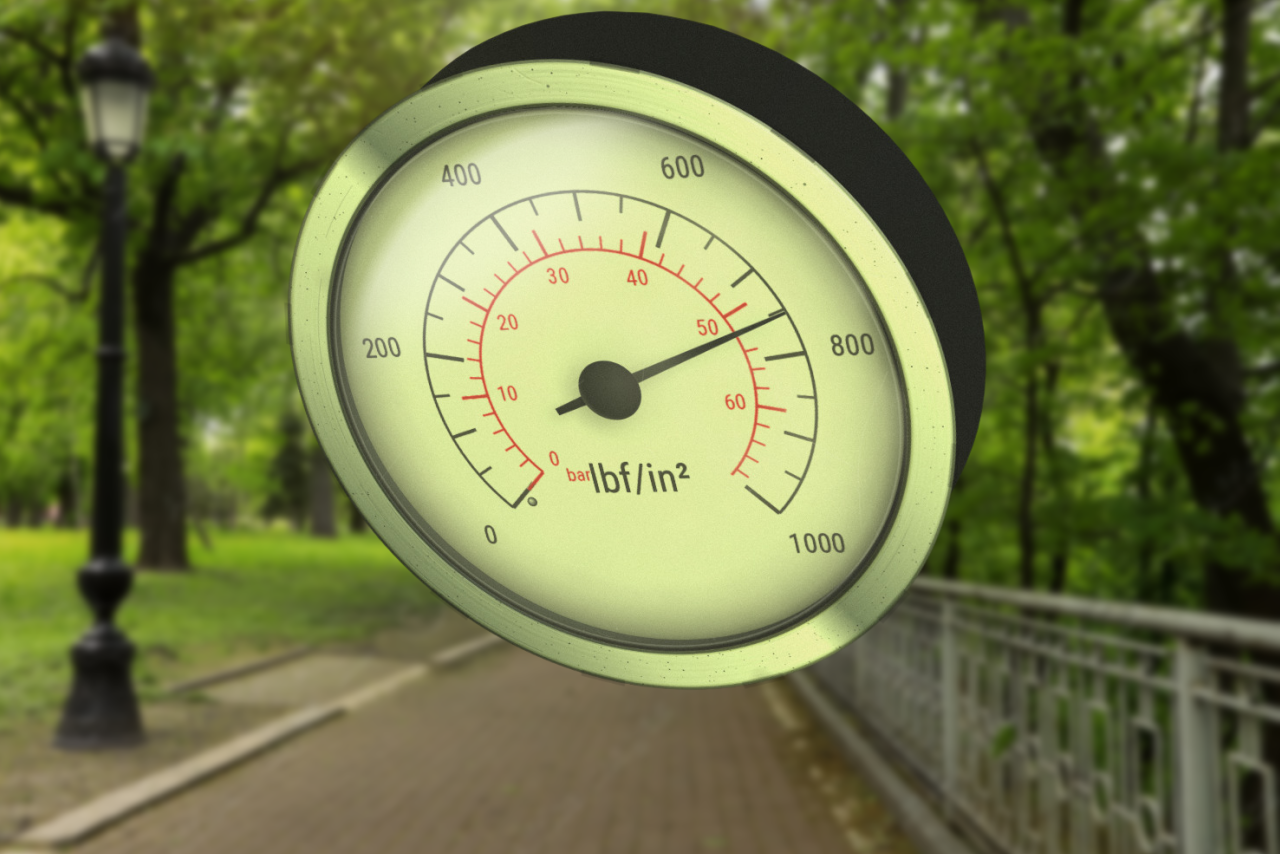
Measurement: 750 psi
